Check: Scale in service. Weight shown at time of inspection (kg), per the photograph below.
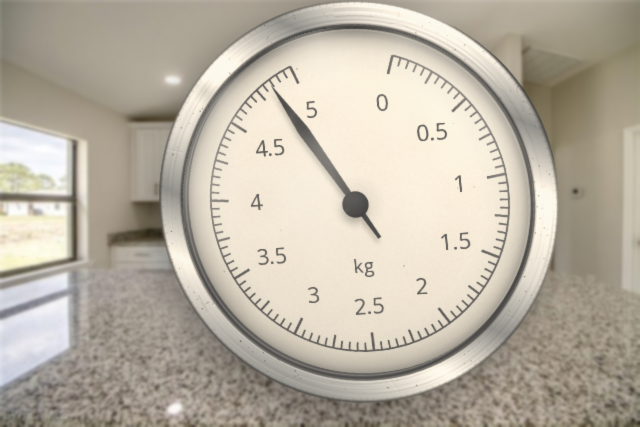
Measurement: 4.85 kg
